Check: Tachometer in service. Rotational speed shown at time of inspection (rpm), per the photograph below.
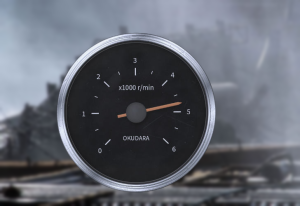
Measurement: 4750 rpm
